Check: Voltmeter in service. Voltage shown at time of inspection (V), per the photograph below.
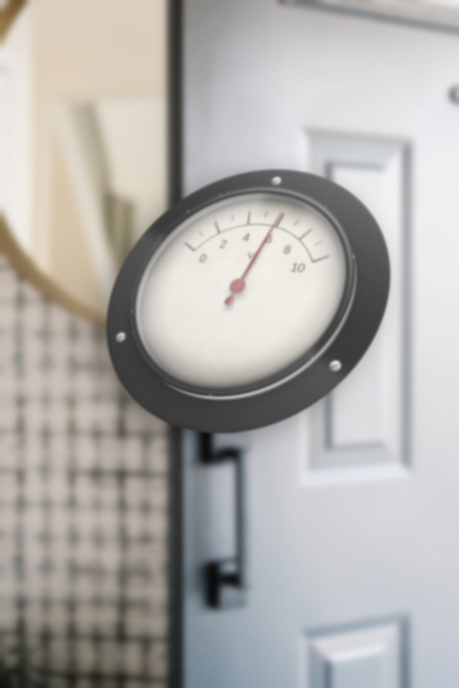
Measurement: 6 V
